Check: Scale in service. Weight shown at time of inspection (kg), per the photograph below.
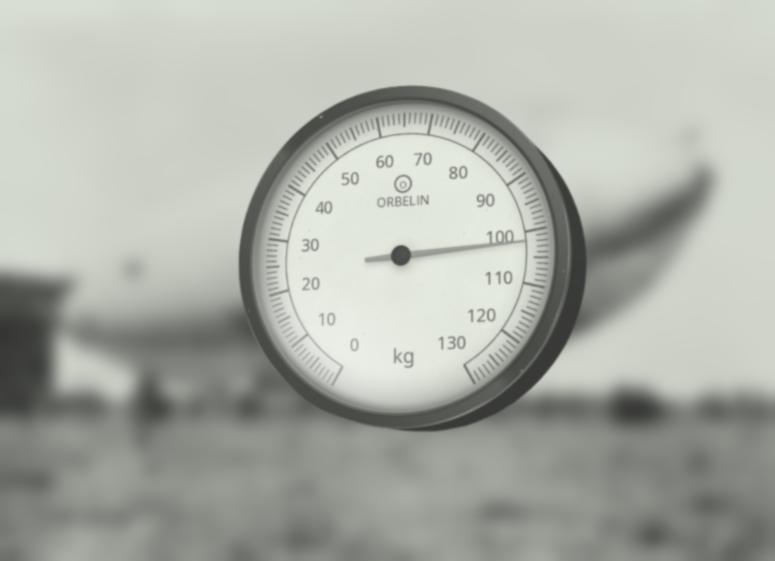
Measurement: 102 kg
